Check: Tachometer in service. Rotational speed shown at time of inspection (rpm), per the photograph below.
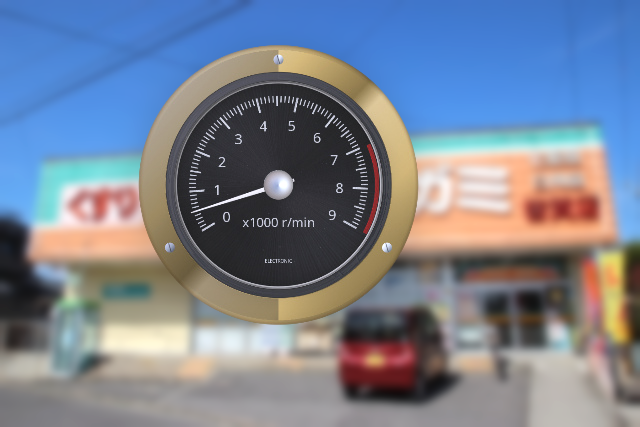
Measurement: 500 rpm
